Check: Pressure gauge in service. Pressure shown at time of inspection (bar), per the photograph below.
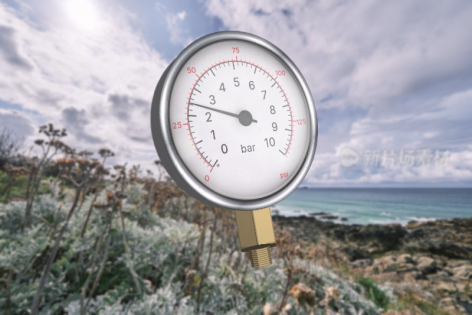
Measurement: 2.4 bar
